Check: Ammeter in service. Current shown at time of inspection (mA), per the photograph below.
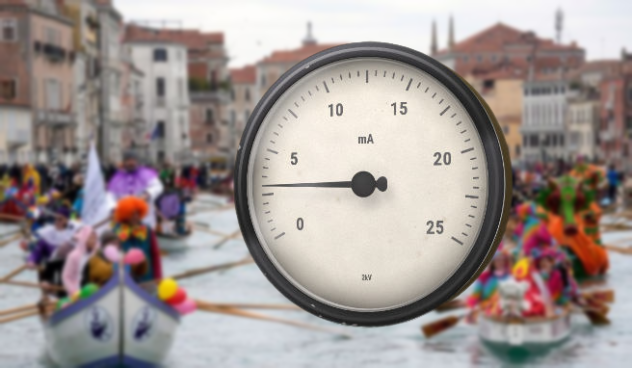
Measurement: 3 mA
